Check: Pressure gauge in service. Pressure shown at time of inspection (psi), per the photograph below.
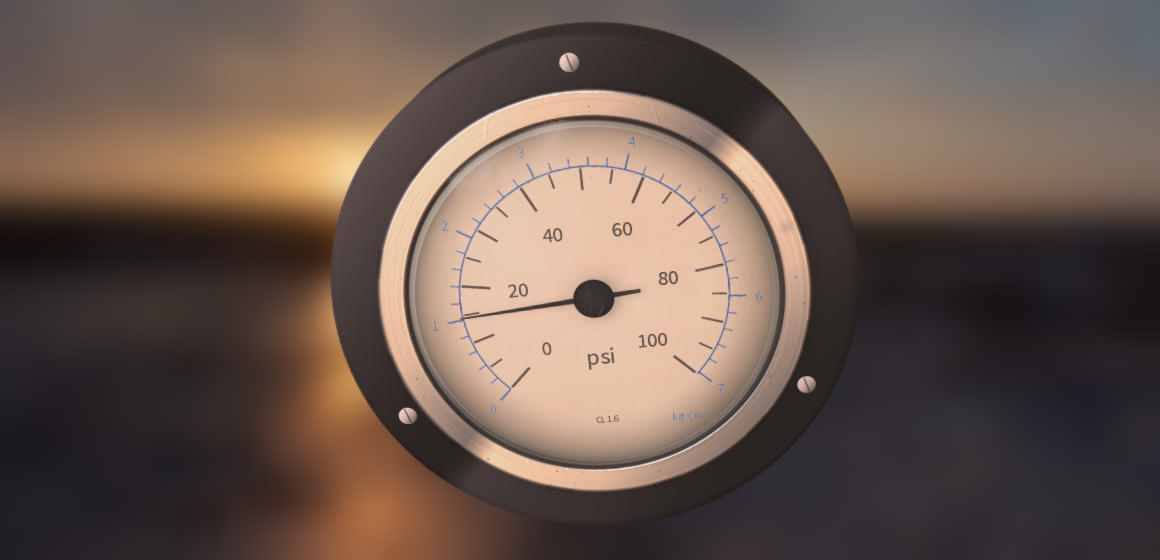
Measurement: 15 psi
